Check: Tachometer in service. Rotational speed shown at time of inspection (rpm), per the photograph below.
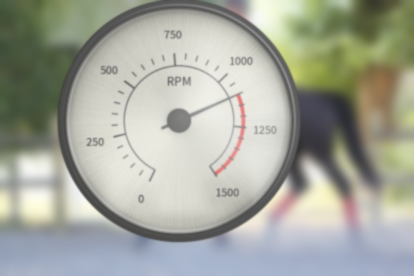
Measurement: 1100 rpm
